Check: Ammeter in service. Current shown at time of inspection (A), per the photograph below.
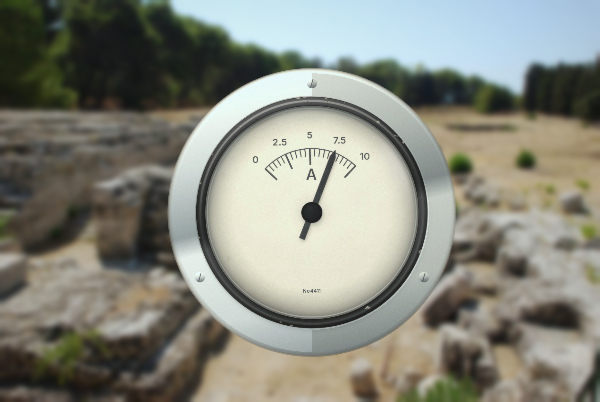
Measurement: 7.5 A
